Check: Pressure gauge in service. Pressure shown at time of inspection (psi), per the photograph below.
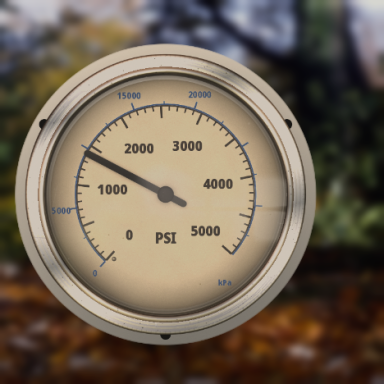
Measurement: 1400 psi
